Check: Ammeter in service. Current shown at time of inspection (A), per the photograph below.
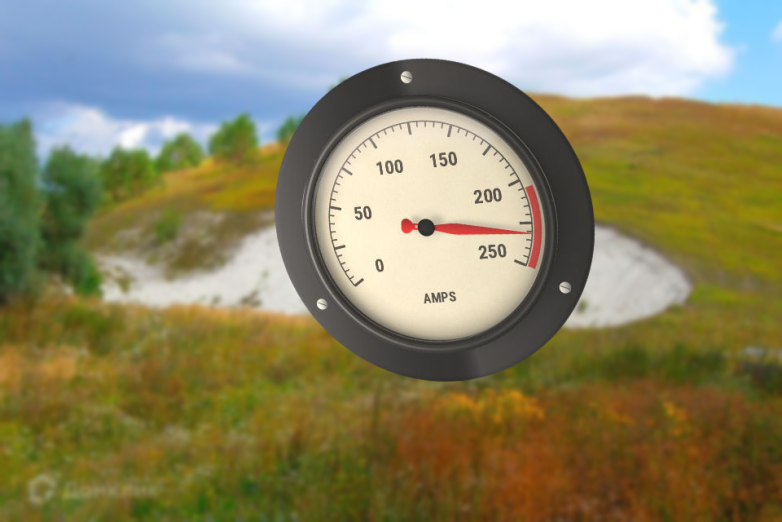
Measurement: 230 A
